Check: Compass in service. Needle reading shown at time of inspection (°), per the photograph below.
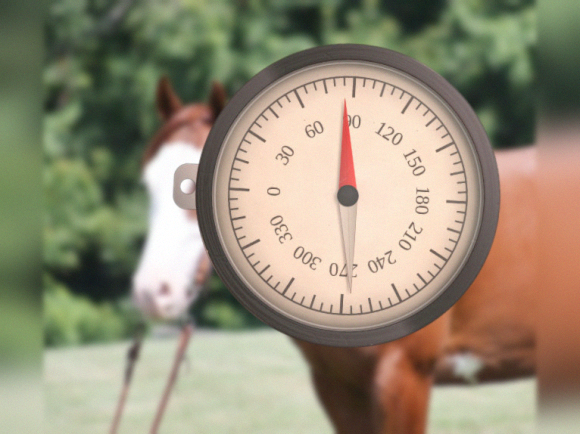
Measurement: 85 °
